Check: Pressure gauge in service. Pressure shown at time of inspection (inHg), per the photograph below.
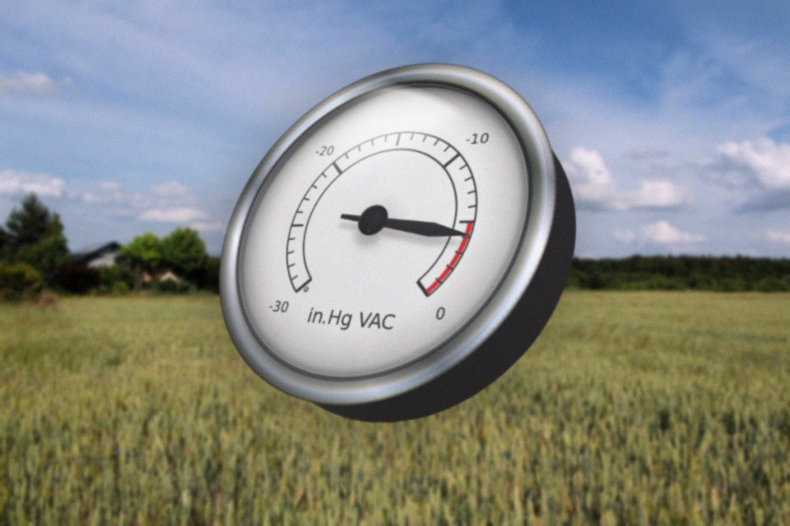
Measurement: -4 inHg
